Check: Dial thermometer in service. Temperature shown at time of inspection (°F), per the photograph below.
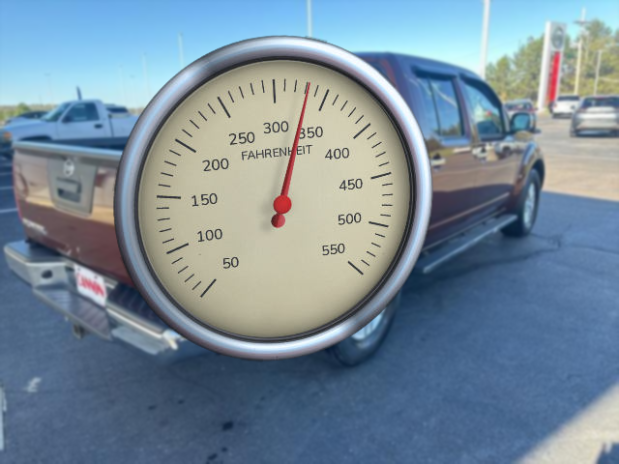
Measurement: 330 °F
